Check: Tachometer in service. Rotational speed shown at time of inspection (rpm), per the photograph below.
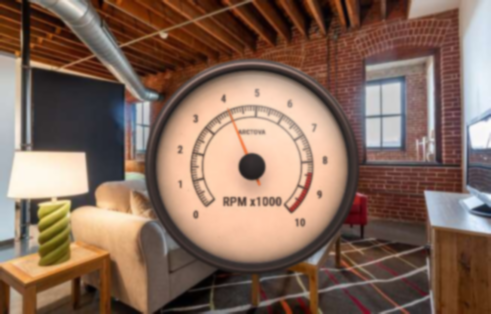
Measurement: 4000 rpm
